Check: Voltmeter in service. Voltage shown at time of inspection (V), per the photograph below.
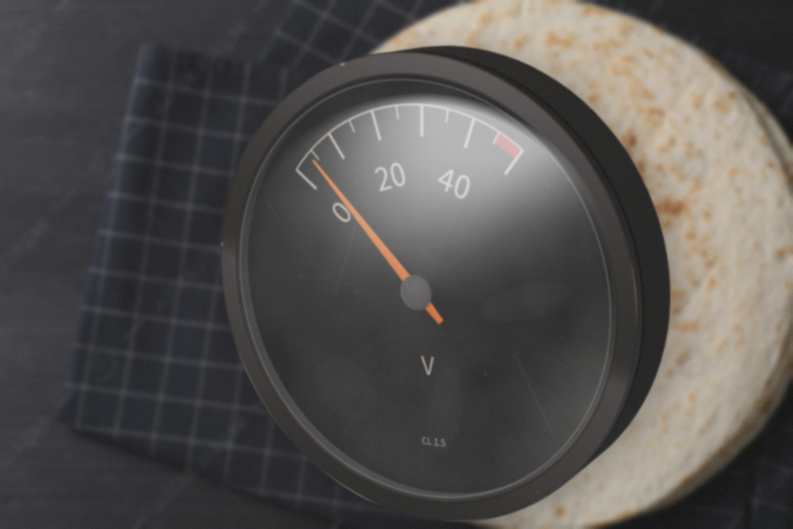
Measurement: 5 V
